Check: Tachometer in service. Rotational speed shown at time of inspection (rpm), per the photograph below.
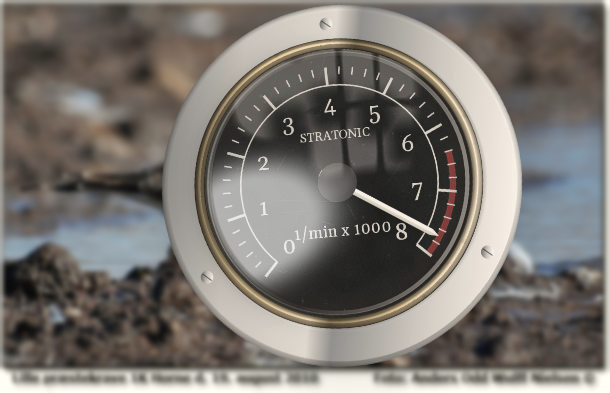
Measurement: 7700 rpm
